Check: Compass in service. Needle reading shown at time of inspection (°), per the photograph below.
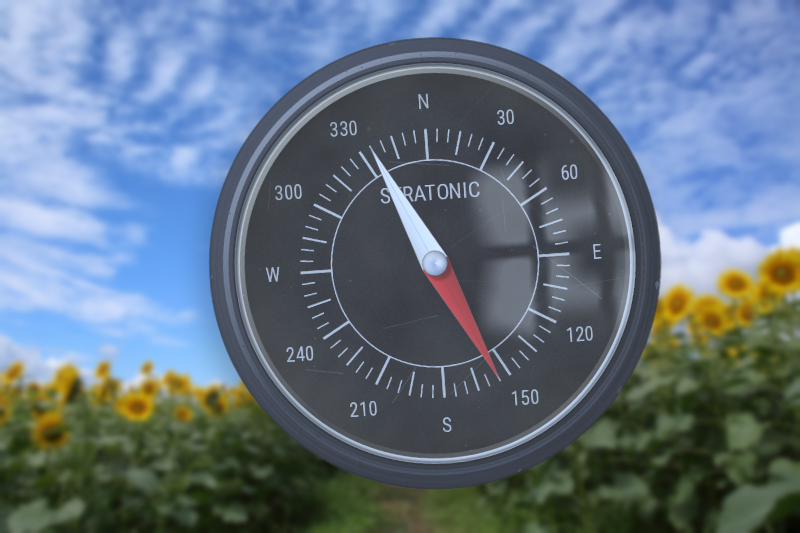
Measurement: 155 °
